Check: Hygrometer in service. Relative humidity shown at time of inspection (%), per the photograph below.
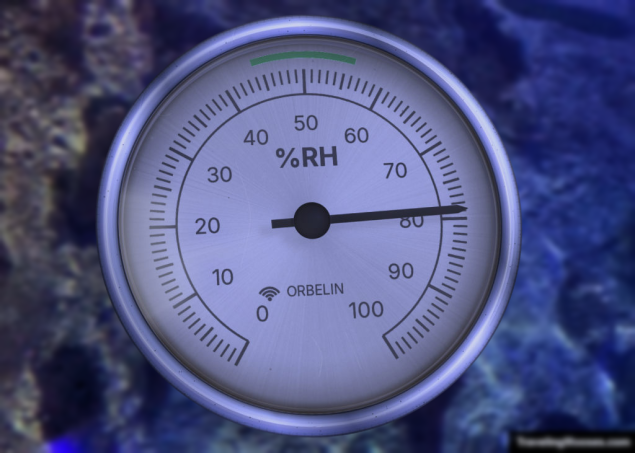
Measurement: 79 %
